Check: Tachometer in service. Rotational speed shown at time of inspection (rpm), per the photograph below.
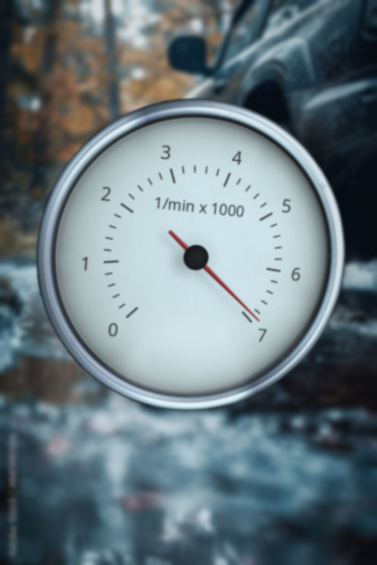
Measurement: 6900 rpm
